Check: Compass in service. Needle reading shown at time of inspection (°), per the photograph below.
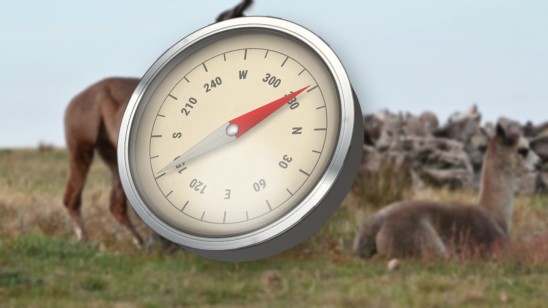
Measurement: 330 °
